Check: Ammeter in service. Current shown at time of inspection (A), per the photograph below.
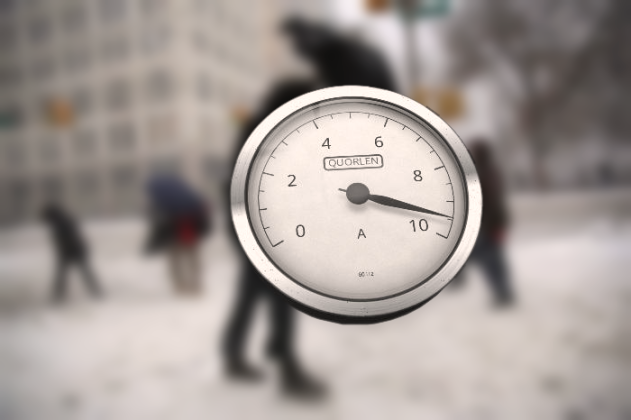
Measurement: 9.5 A
